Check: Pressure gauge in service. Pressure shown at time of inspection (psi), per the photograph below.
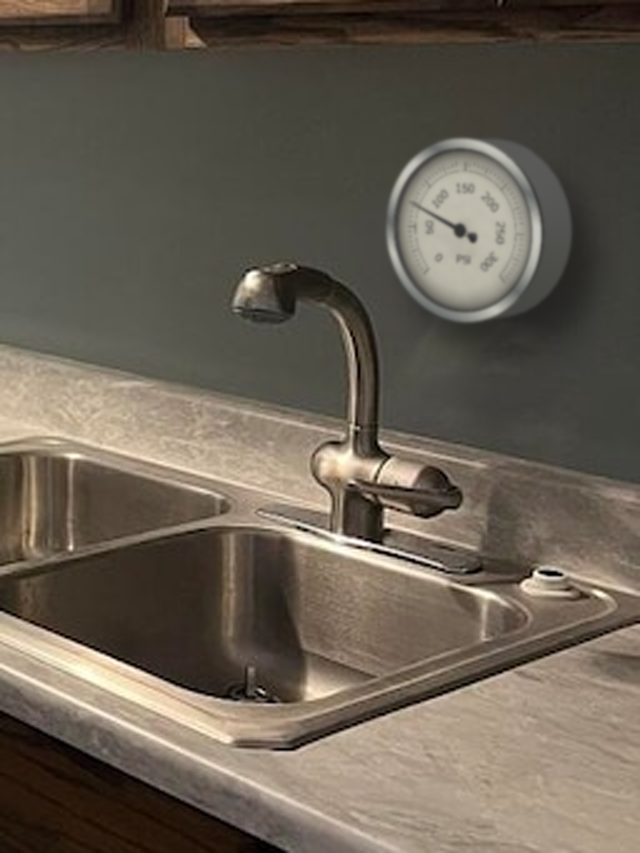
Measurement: 75 psi
